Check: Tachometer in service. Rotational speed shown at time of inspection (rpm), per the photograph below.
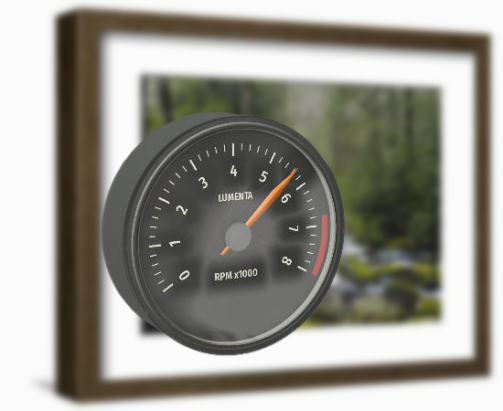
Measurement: 5600 rpm
